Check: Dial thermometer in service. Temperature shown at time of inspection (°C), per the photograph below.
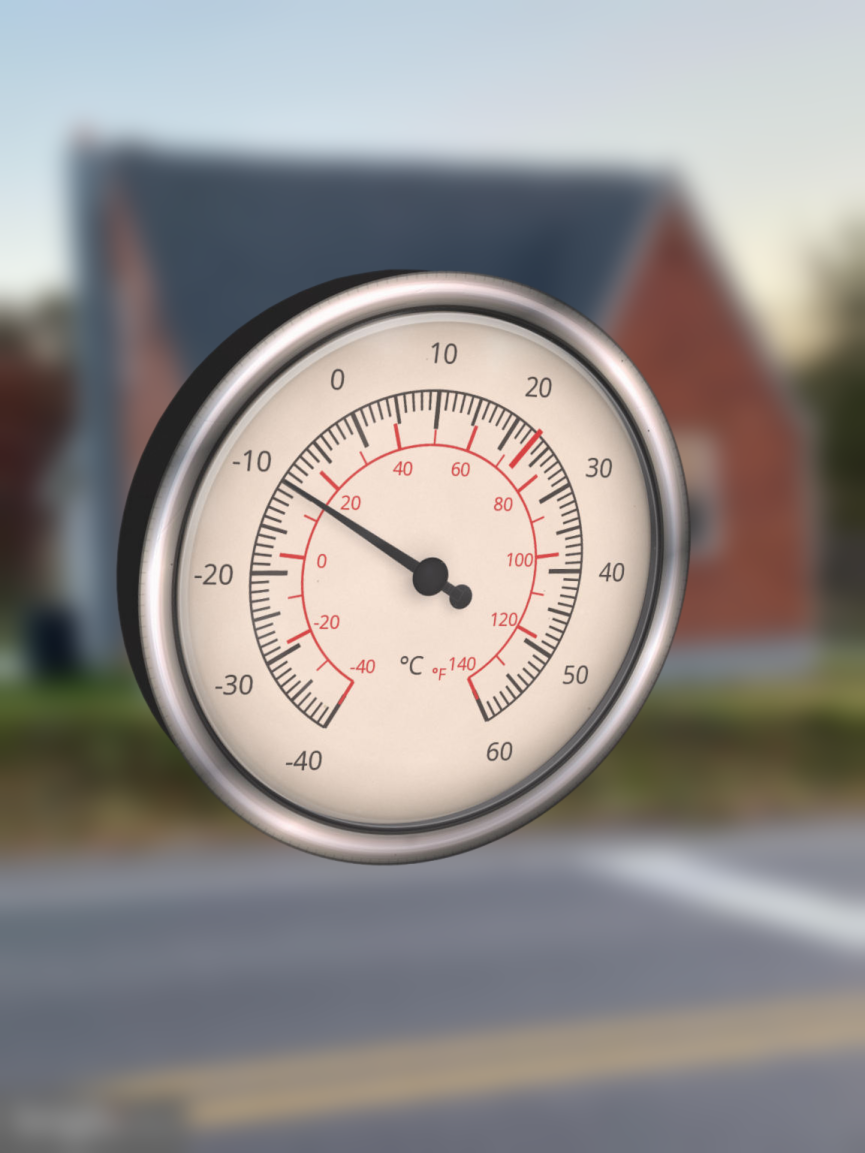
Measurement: -10 °C
